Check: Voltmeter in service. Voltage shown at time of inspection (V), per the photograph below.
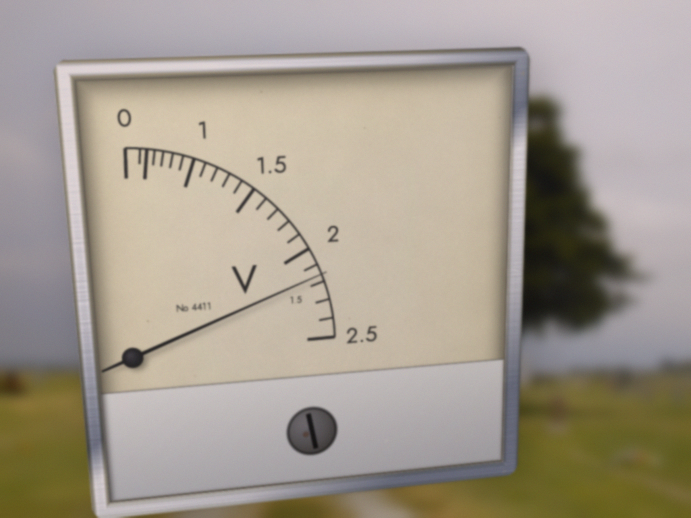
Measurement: 2.15 V
